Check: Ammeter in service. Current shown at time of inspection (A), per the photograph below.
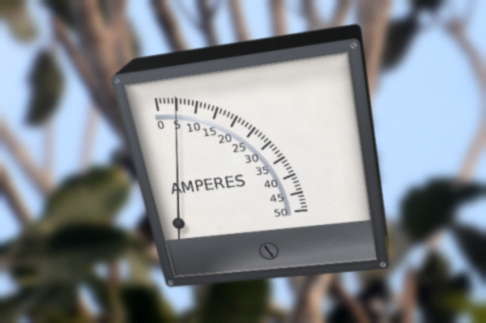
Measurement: 5 A
